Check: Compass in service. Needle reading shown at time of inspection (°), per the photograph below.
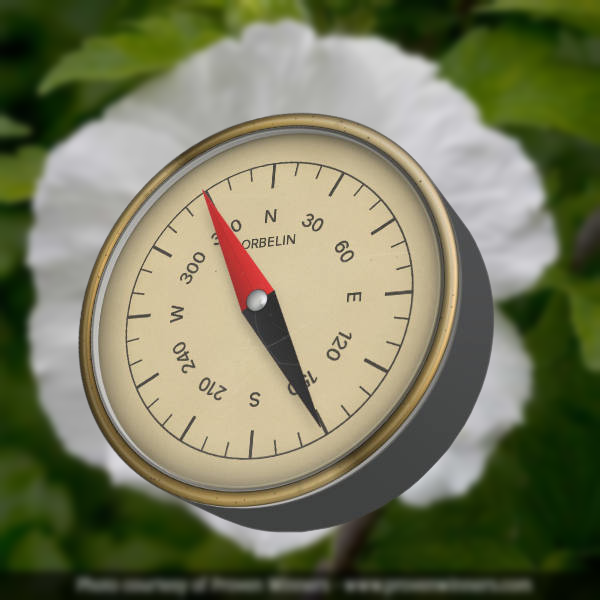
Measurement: 330 °
